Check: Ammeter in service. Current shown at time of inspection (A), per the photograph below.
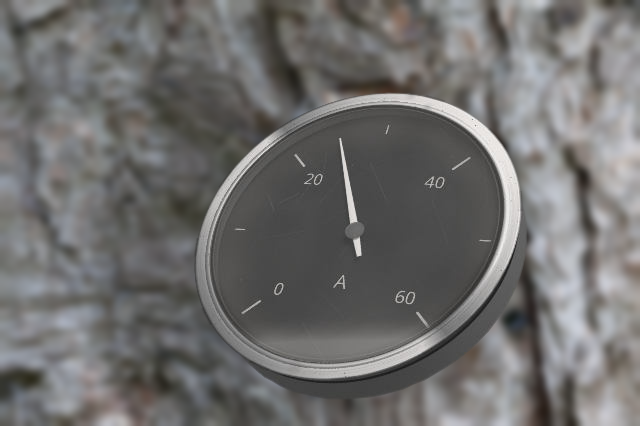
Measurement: 25 A
